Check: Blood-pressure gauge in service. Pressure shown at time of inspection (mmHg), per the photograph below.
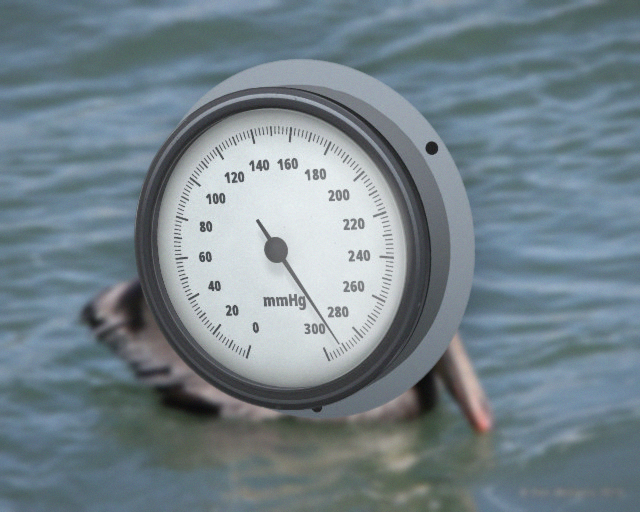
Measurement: 290 mmHg
